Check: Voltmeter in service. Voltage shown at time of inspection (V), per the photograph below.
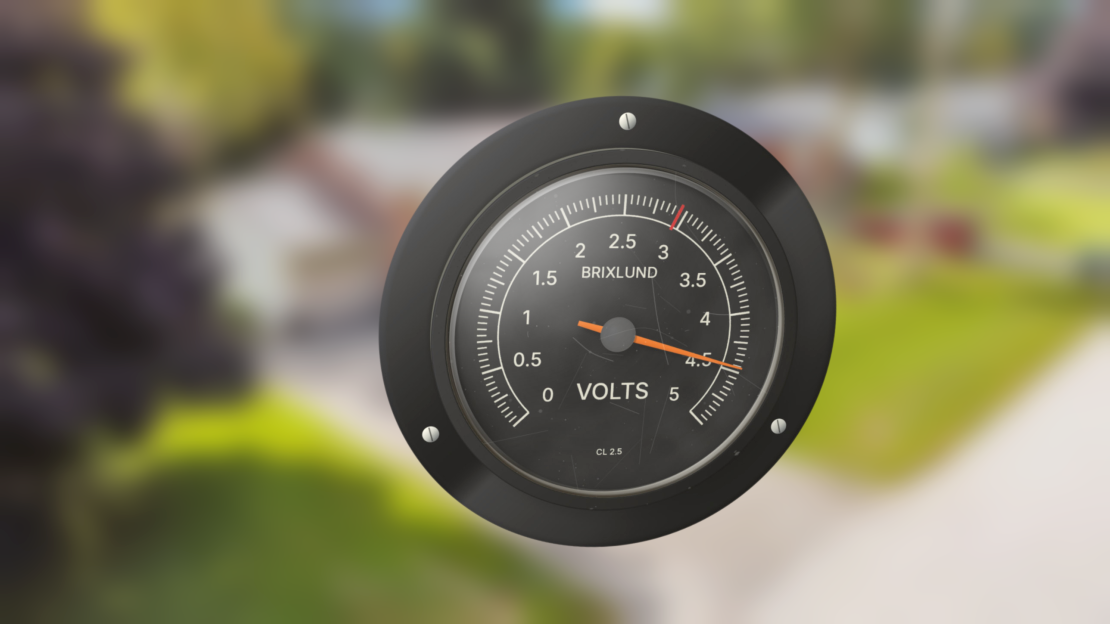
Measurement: 4.45 V
